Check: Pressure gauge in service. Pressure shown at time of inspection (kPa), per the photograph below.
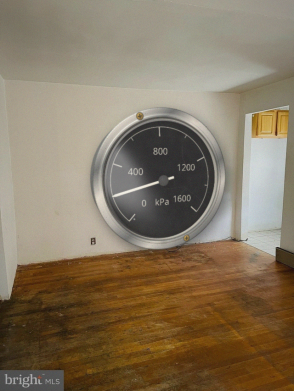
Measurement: 200 kPa
